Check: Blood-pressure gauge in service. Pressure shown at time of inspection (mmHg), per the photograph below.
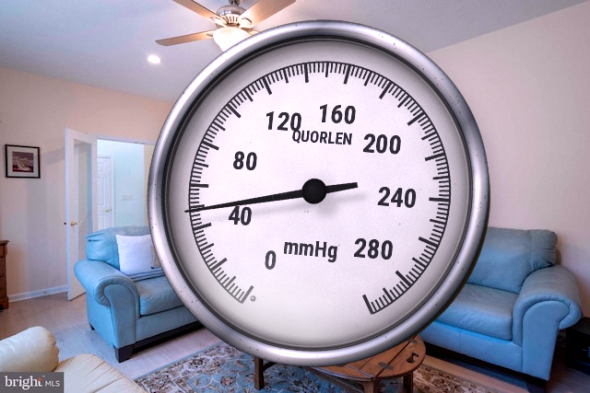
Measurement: 48 mmHg
